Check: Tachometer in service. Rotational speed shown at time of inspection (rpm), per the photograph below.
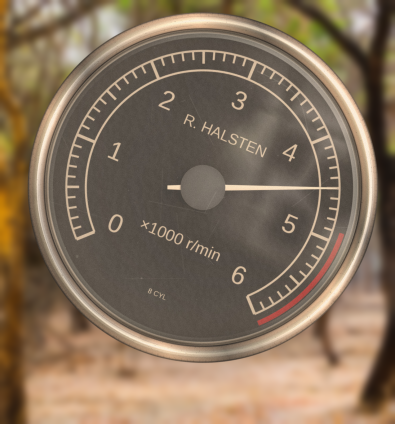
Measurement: 4500 rpm
